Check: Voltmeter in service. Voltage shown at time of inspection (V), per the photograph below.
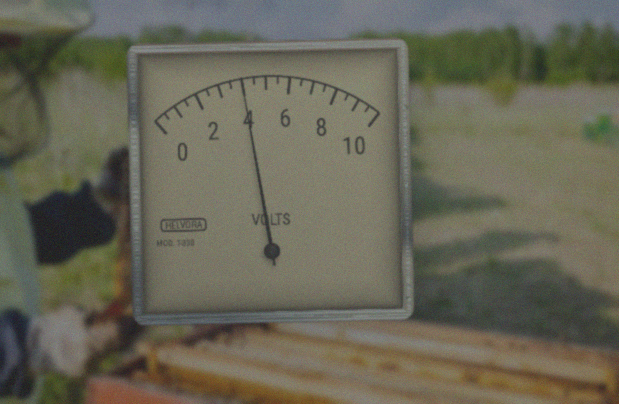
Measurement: 4 V
